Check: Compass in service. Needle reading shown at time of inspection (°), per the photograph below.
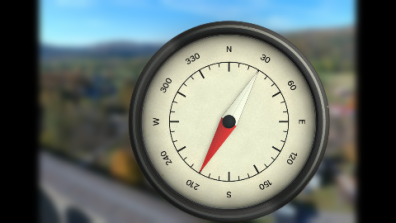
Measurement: 210 °
